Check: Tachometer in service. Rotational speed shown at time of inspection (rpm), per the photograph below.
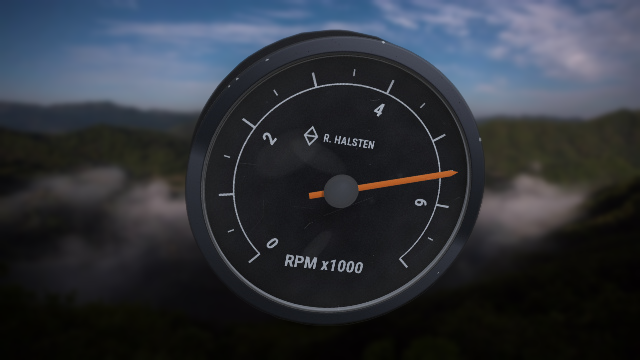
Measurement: 5500 rpm
